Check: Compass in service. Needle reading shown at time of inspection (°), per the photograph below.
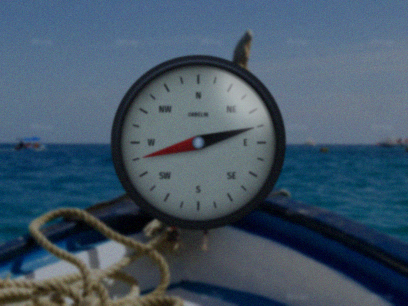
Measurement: 255 °
